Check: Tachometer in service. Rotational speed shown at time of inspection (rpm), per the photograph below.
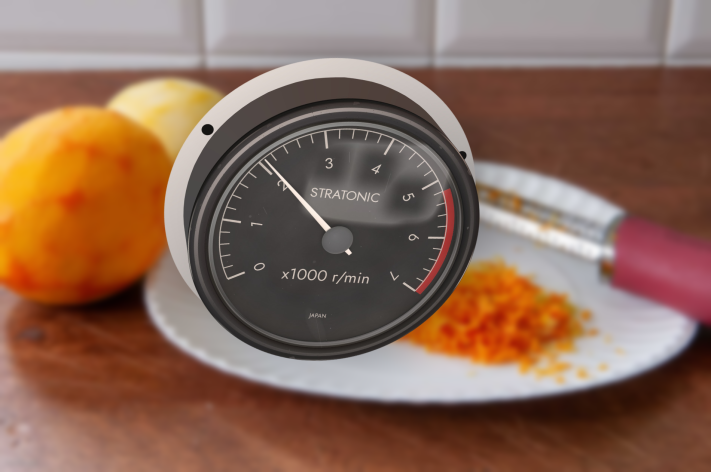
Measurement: 2100 rpm
